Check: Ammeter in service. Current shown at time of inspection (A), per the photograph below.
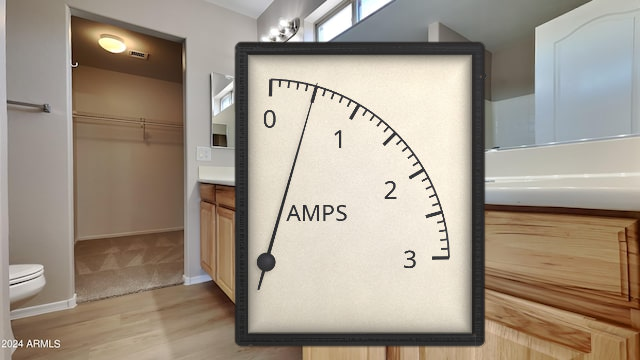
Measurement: 0.5 A
